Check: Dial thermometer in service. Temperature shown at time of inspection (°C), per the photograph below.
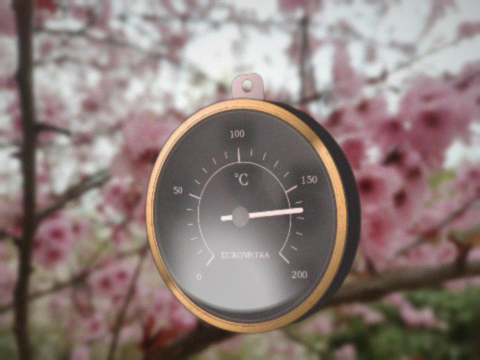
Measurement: 165 °C
